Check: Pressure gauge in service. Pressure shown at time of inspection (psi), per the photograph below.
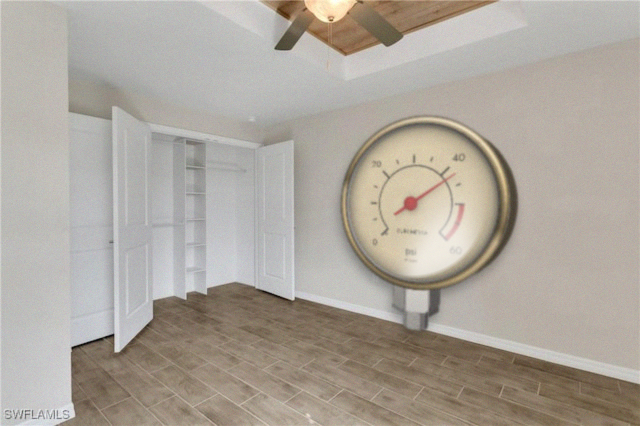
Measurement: 42.5 psi
